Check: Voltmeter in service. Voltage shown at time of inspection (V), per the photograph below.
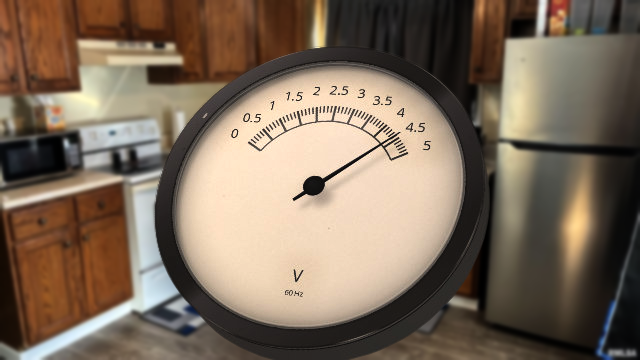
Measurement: 4.5 V
